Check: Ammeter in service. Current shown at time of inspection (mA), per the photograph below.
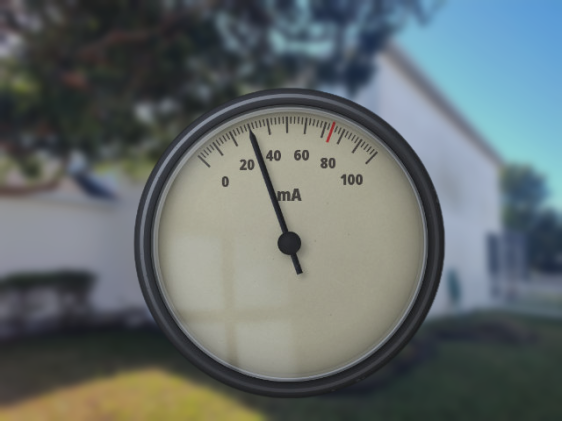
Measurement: 30 mA
